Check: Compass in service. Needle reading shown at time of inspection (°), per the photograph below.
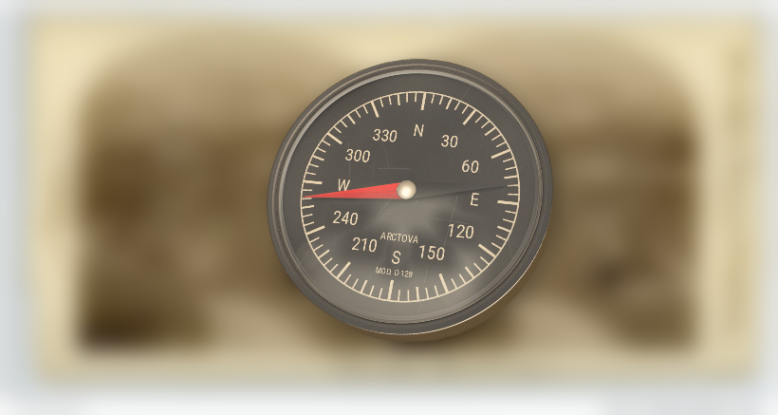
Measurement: 260 °
